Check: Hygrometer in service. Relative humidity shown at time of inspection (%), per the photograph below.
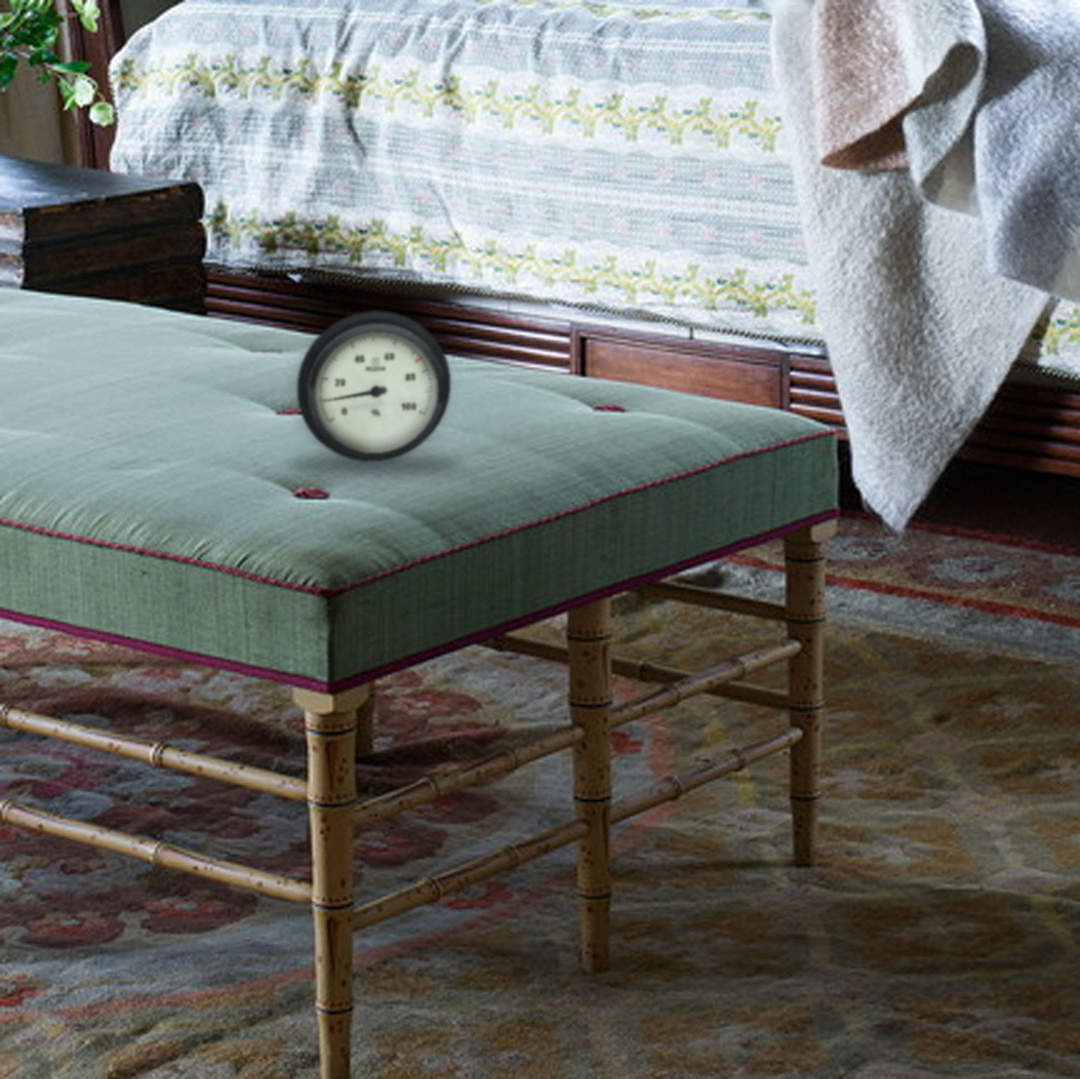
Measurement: 10 %
